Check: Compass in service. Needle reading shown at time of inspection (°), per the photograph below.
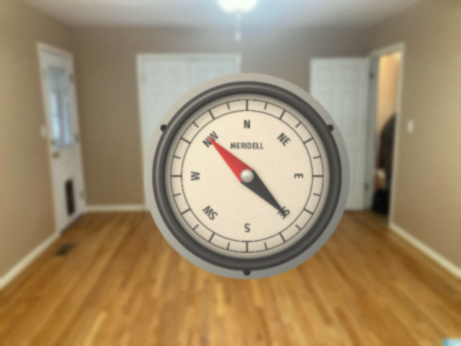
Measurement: 315 °
